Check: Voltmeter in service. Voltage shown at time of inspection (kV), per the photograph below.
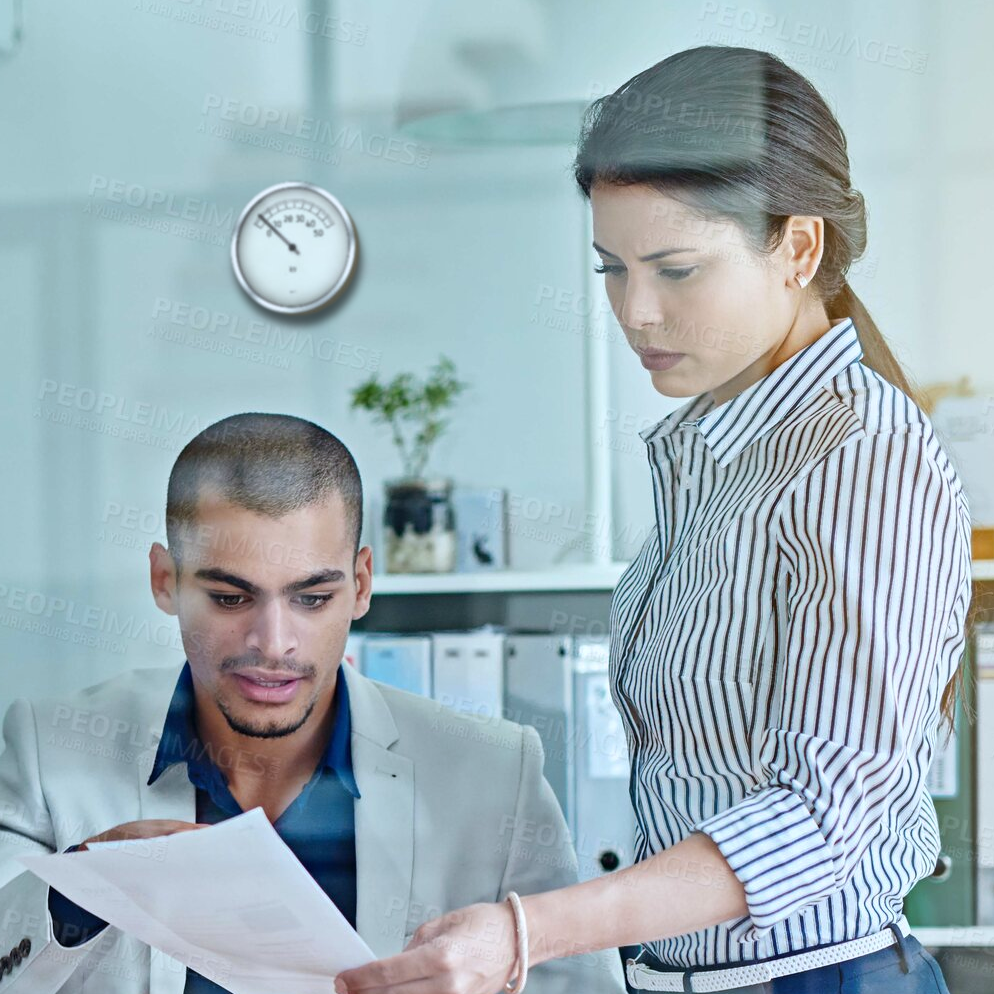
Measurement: 5 kV
